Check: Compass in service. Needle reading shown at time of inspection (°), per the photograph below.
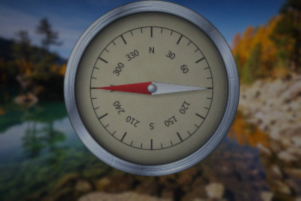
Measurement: 270 °
